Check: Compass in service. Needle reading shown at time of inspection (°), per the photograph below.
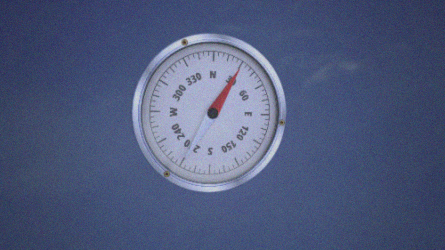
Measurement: 30 °
